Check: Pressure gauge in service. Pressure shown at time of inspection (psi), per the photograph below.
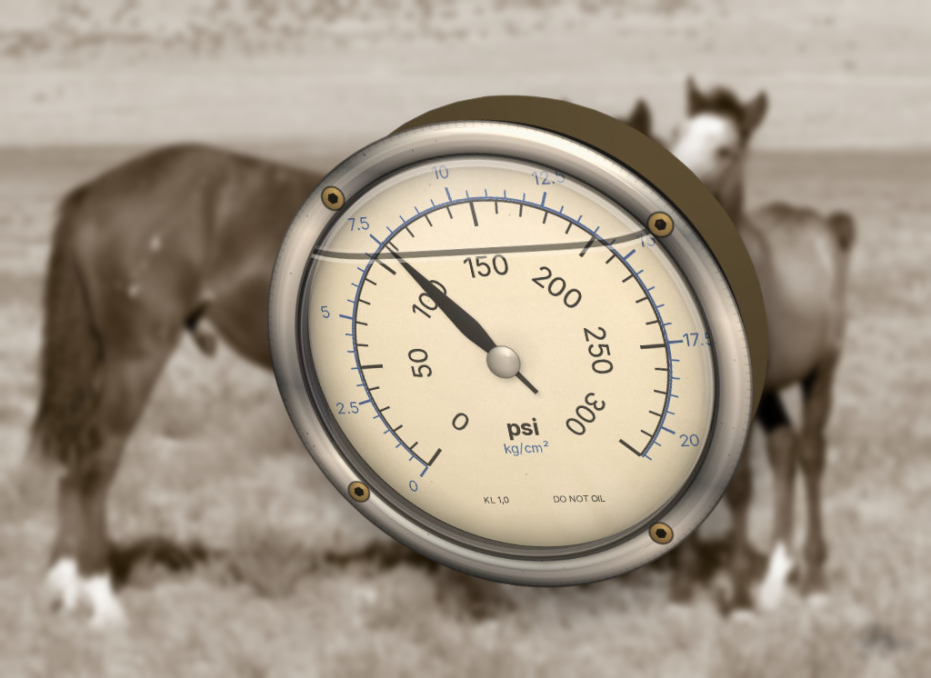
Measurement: 110 psi
